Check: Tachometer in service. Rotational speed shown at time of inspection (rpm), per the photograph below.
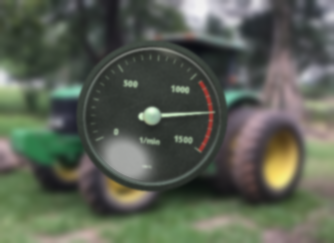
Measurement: 1250 rpm
